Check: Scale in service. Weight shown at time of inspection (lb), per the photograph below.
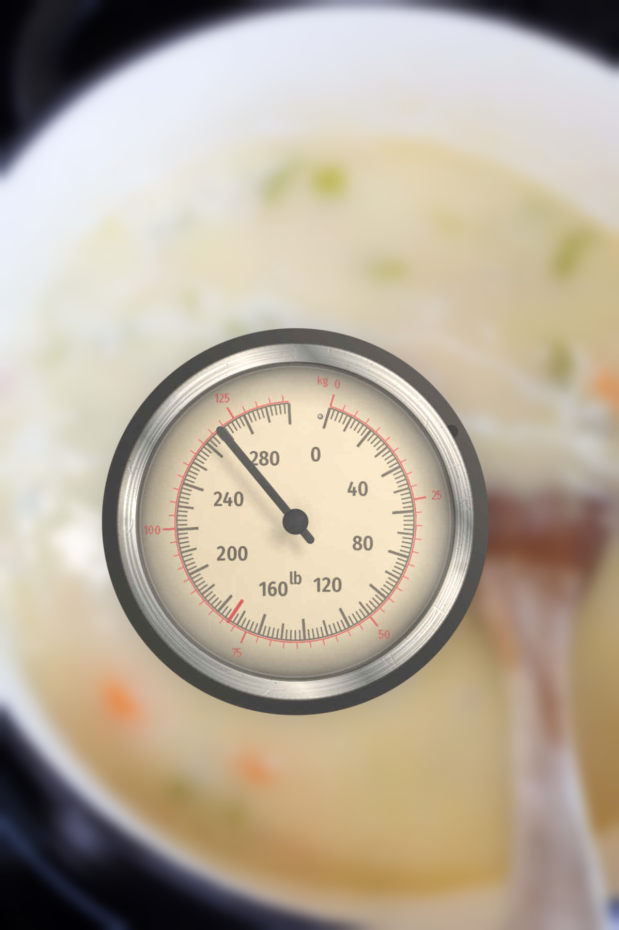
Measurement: 268 lb
